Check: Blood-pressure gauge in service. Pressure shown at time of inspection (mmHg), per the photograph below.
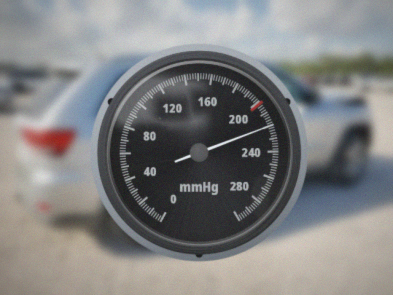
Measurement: 220 mmHg
